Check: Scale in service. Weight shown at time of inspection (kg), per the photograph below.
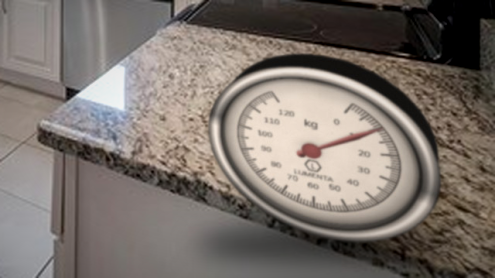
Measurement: 10 kg
